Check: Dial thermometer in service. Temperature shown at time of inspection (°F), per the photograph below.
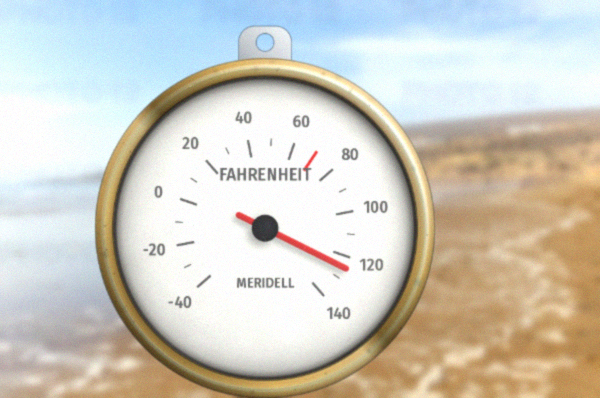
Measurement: 125 °F
